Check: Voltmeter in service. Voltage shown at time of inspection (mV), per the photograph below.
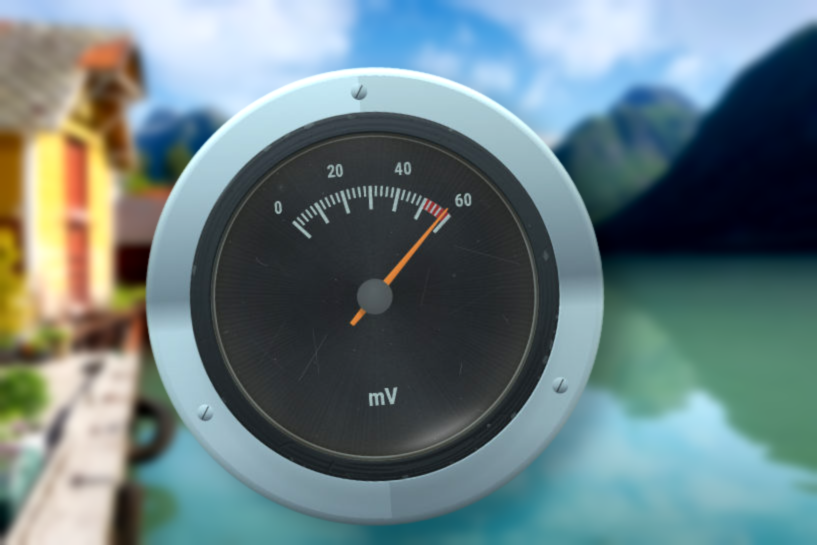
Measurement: 58 mV
